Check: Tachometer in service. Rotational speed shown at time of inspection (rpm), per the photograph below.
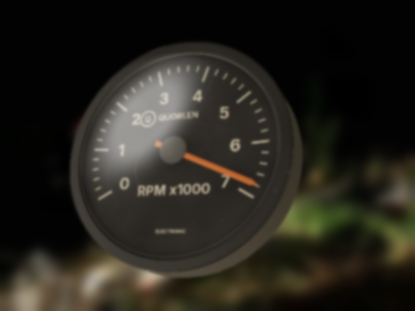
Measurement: 6800 rpm
